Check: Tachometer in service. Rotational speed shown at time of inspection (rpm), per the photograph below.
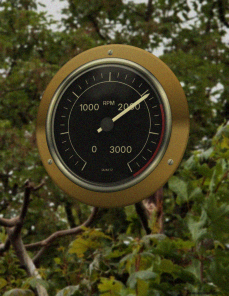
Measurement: 2050 rpm
